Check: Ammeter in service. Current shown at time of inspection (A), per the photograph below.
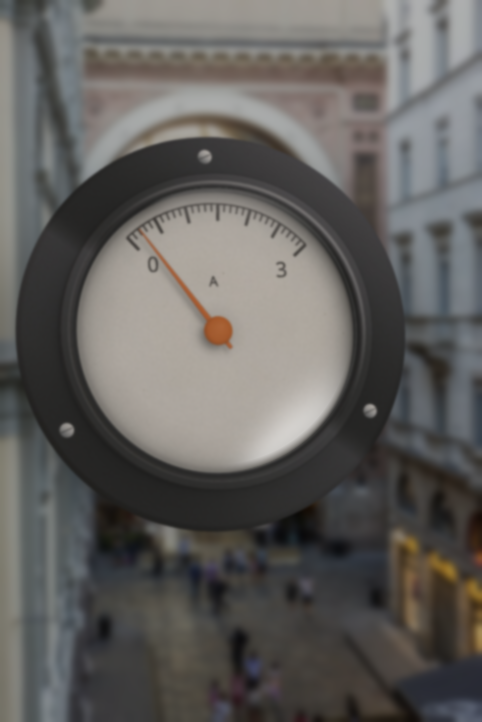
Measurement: 0.2 A
